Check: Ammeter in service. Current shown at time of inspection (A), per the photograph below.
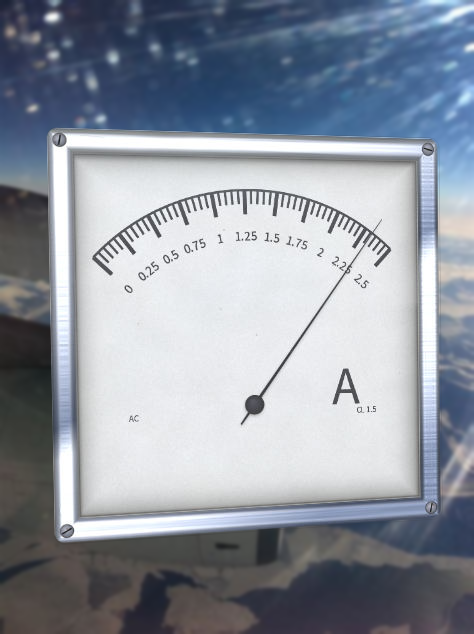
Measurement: 2.3 A
